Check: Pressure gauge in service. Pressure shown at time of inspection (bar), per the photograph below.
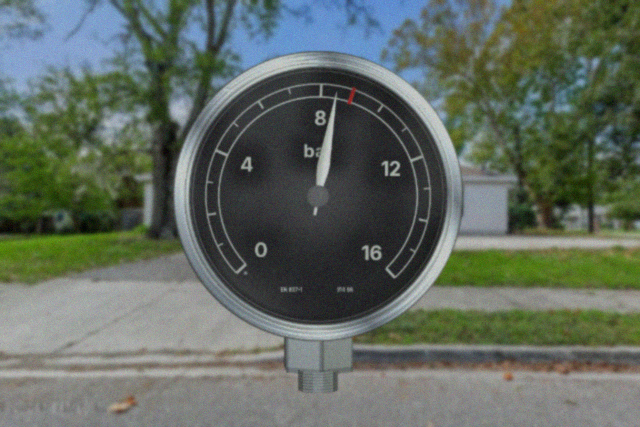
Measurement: 8.5 bar
